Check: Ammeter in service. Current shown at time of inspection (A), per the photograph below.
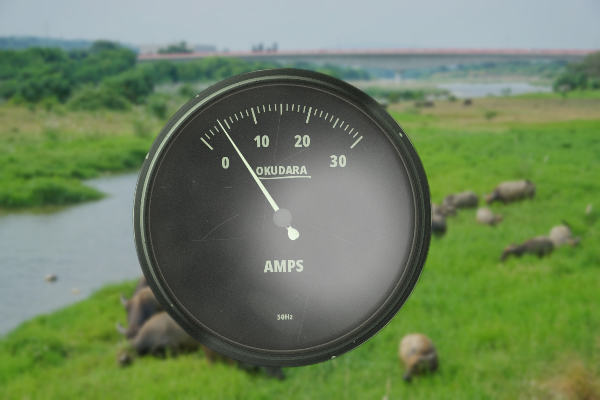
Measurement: 4 A
